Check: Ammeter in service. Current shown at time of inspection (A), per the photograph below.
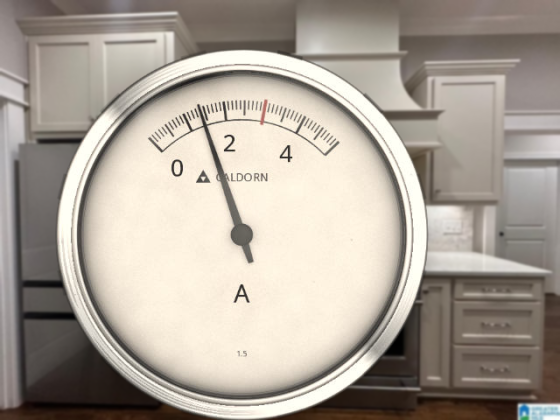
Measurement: 1.4 A
